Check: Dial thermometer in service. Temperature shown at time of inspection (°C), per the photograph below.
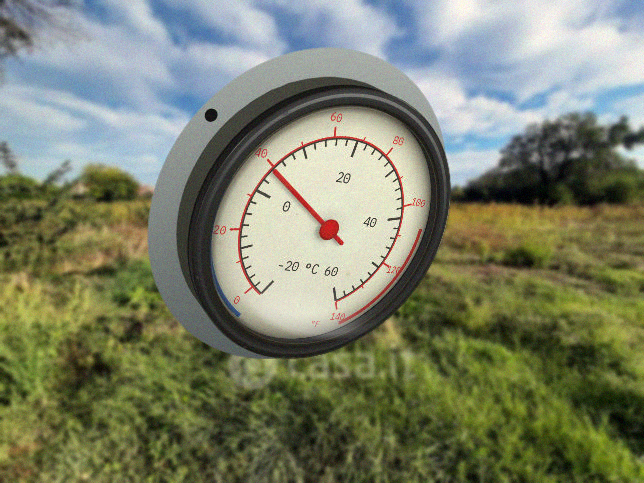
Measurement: 4 °C
